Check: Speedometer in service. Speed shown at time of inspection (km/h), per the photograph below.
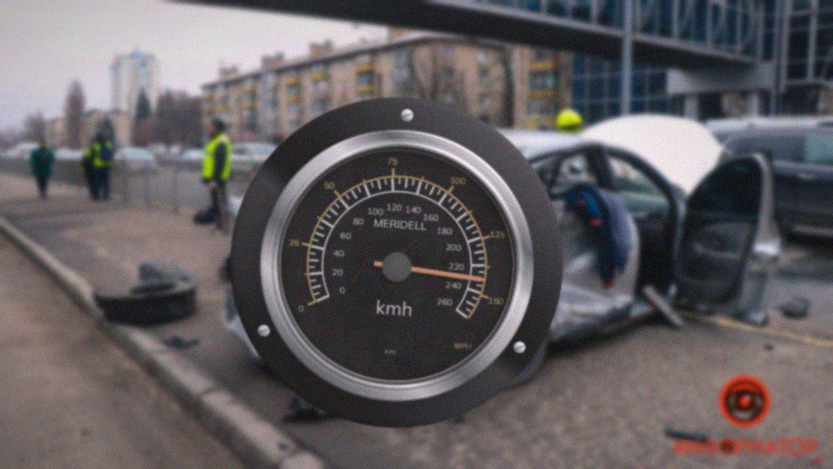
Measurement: 230 km/h
